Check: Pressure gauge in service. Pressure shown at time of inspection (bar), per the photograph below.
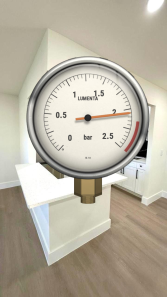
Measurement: 2.05 bar
